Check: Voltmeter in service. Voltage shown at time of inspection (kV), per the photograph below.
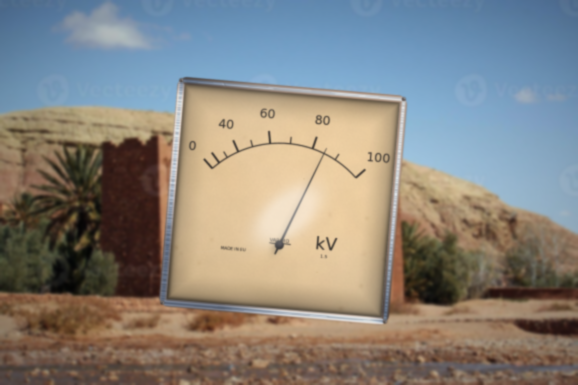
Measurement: 85 kV
